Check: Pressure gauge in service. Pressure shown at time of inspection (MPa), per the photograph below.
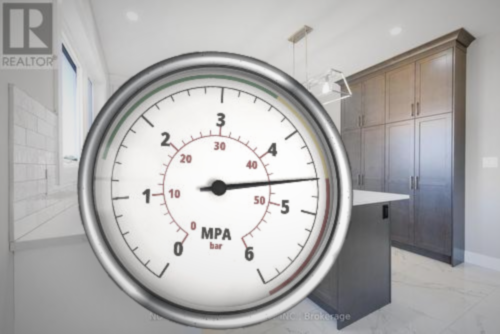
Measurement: 4.6 MPa
